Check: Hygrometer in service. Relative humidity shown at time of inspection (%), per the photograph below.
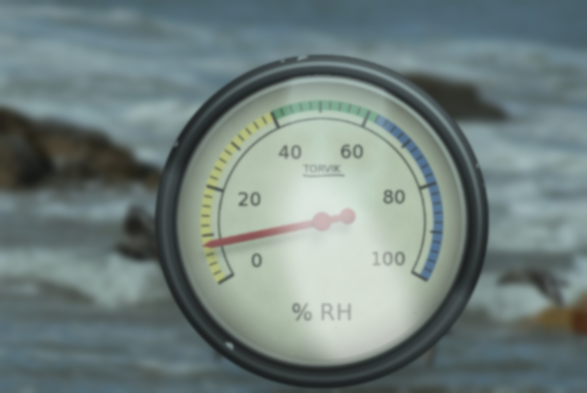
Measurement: 8 %
